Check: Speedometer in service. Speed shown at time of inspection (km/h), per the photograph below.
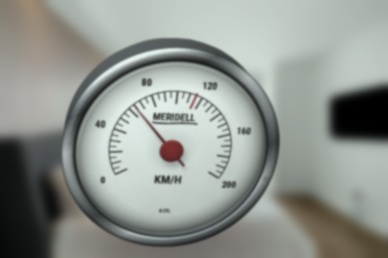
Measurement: 65 km/h
